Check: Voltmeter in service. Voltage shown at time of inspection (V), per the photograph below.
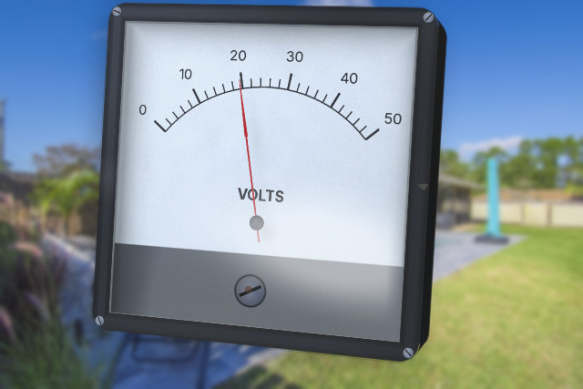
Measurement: 20 V
